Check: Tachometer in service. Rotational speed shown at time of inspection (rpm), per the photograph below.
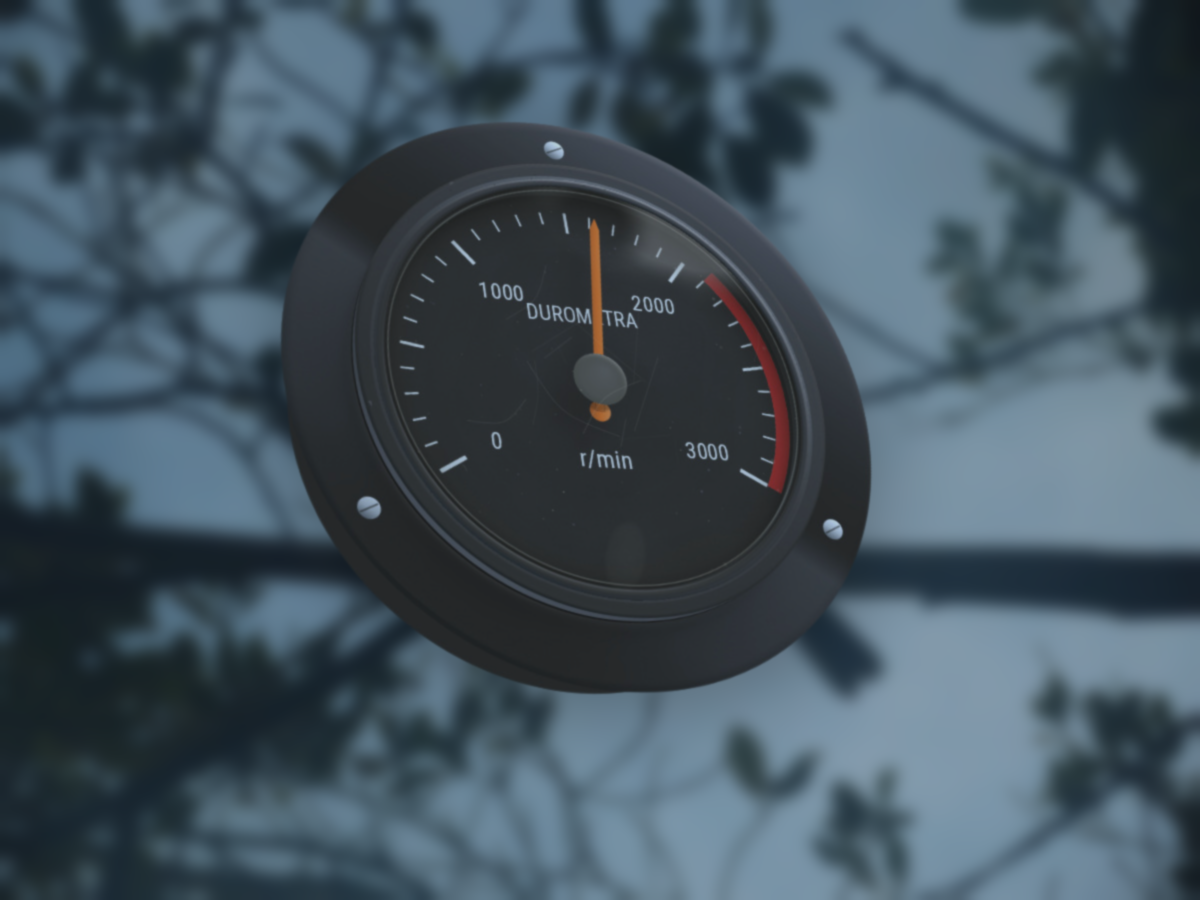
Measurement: 1600 rpm
